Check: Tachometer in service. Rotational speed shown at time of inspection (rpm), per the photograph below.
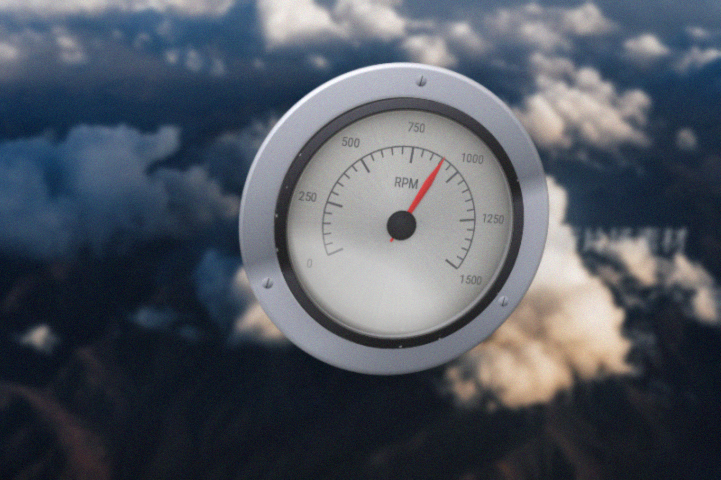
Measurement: 900 rpm
